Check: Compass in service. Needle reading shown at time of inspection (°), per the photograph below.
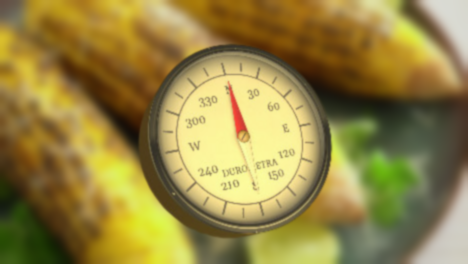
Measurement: 0 °
